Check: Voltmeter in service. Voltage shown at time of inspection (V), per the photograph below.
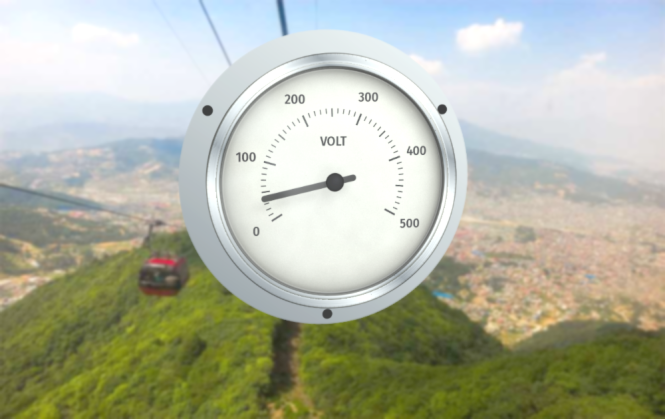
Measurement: 40 V
